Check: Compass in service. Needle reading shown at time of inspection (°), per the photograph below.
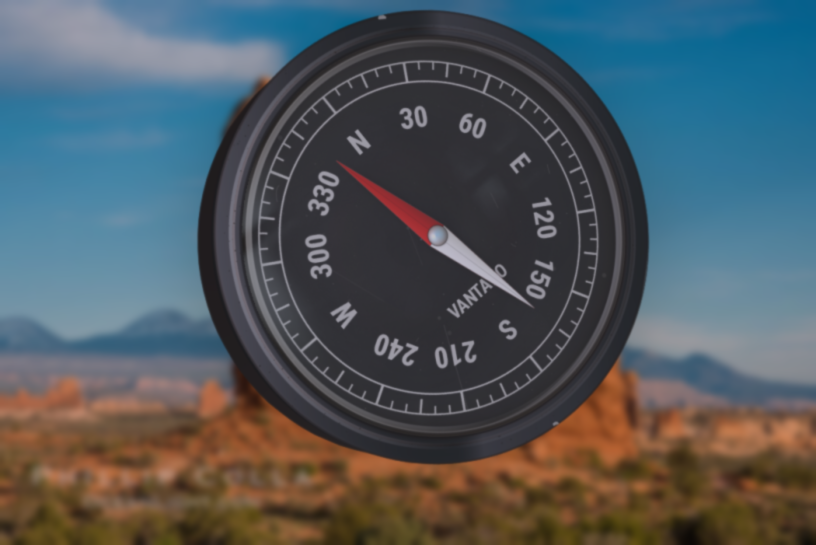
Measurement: 345 °
